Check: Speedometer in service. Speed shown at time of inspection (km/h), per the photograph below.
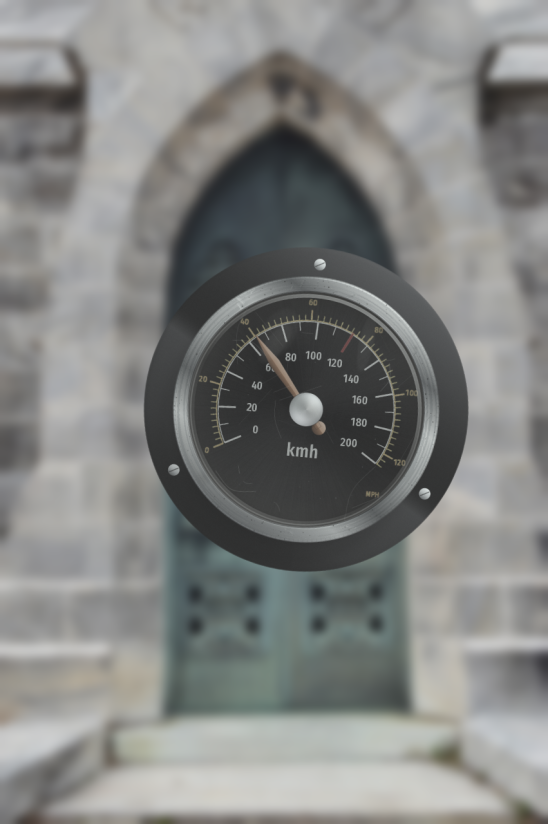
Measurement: 65 km/h
